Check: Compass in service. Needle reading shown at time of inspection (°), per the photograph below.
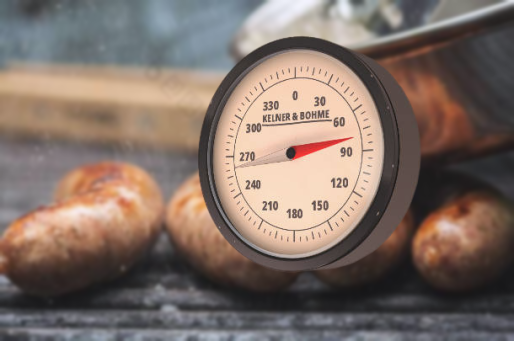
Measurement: 80 °
